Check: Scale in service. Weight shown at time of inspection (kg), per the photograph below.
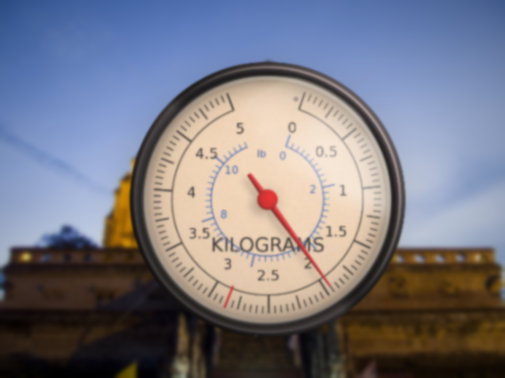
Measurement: 1.95 kg
